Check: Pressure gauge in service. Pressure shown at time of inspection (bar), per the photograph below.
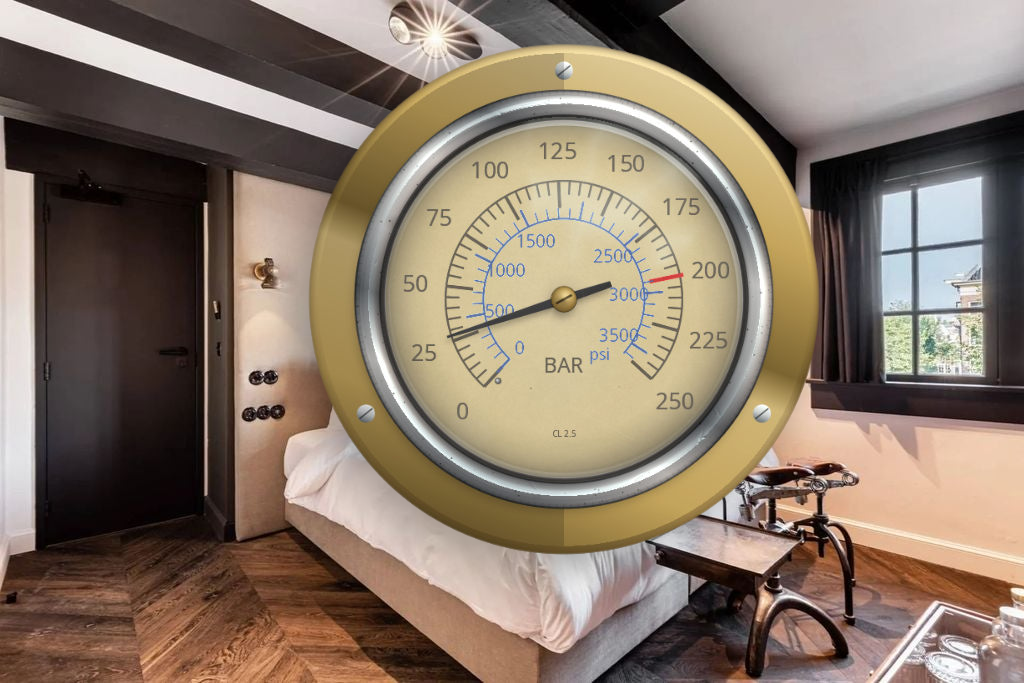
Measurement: 27.5 bar
